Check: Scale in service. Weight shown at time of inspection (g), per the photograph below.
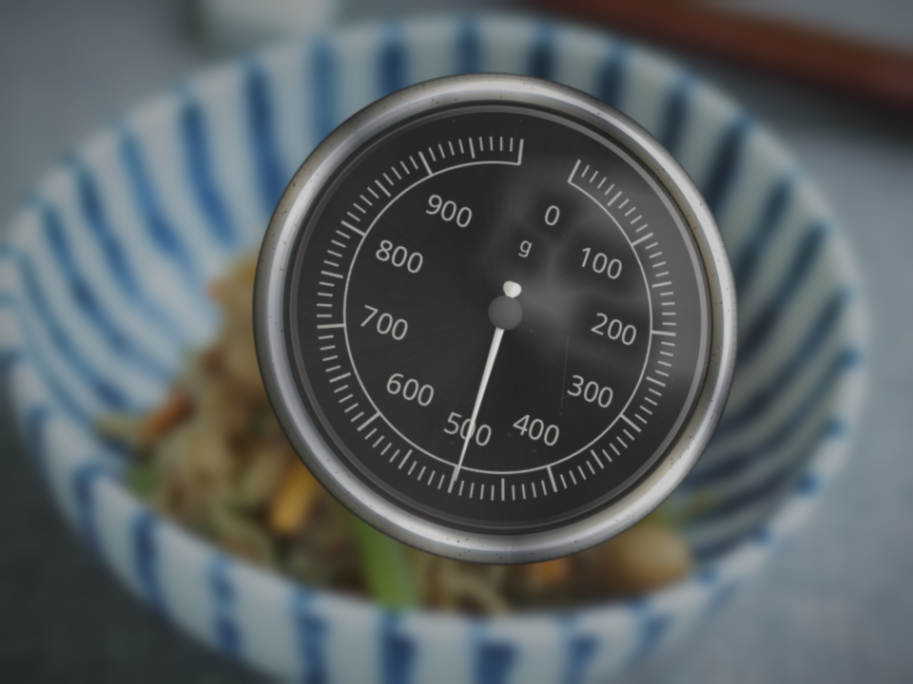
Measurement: 500 g
